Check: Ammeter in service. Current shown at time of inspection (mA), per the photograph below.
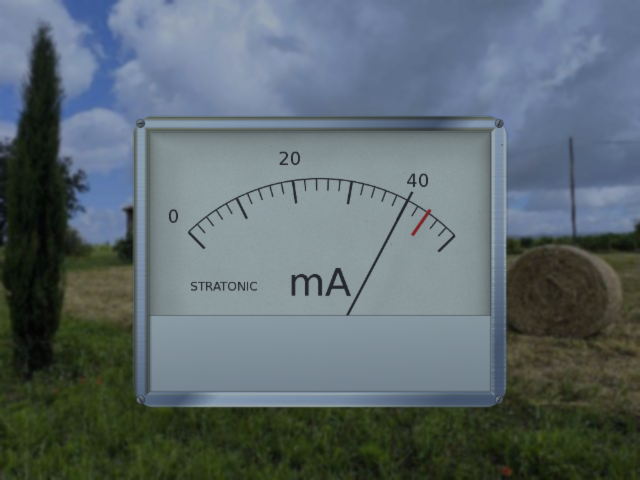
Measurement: 40 mA
